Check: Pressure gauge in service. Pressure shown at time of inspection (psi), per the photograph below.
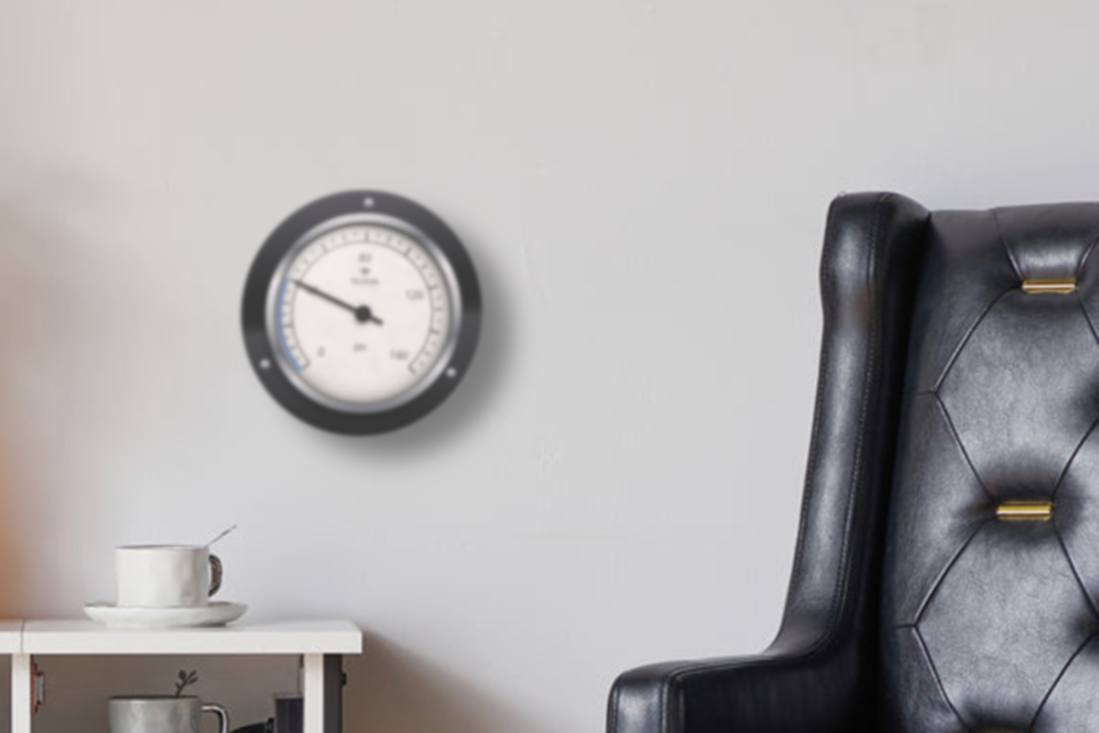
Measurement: 40 psi
